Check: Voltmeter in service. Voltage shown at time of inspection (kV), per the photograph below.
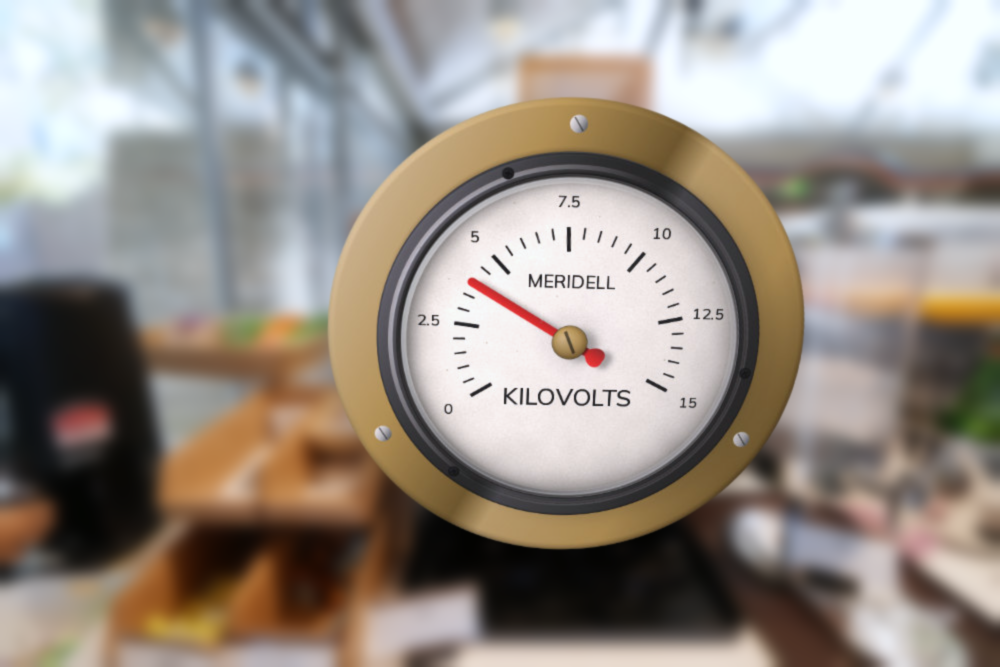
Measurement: 4 kV
